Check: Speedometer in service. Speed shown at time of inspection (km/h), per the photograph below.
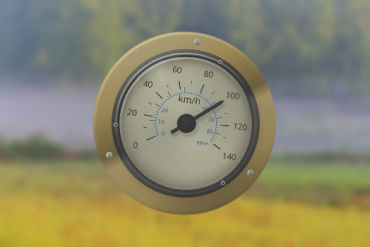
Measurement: 100 km/h
